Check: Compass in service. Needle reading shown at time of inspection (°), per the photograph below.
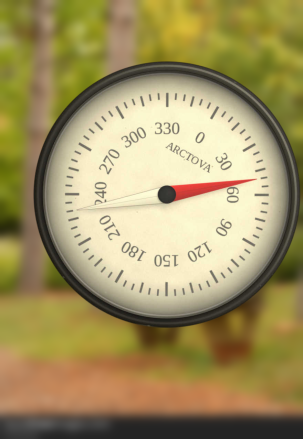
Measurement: 50 °
